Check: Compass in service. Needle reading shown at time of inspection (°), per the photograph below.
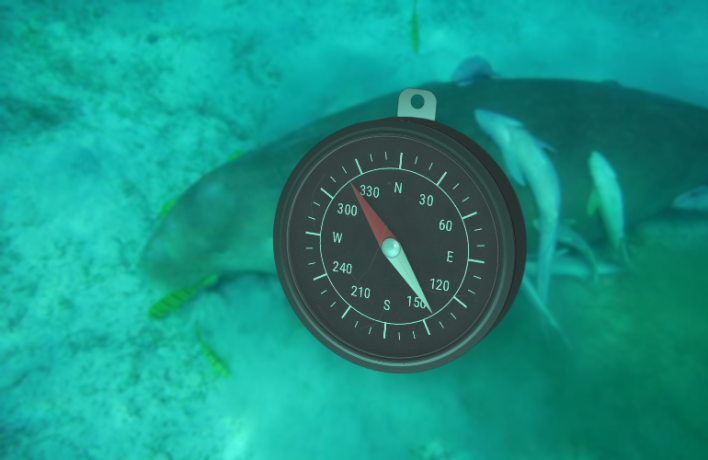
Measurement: 320 °
